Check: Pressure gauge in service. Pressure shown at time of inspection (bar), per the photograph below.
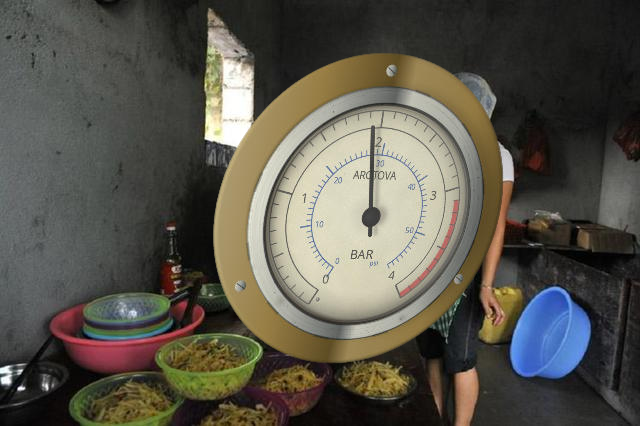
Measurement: 1.9 bar
